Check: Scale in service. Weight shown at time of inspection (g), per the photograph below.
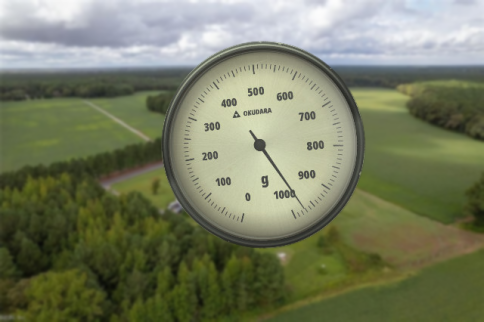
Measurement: 970 g
